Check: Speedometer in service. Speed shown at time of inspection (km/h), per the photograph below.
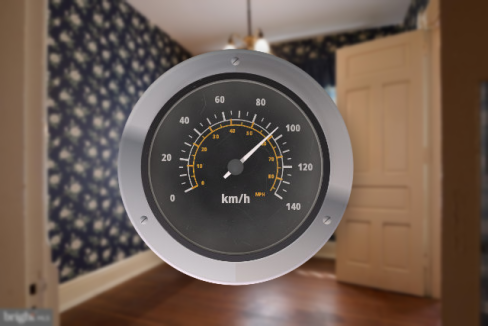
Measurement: 95 km/h
